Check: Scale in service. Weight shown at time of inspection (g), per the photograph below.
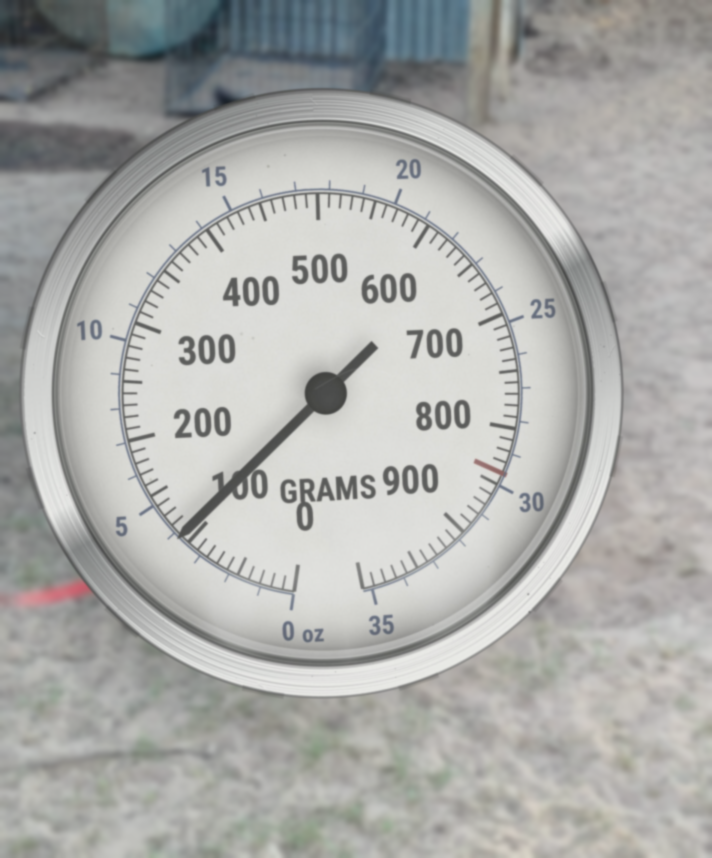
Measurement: 110 g
